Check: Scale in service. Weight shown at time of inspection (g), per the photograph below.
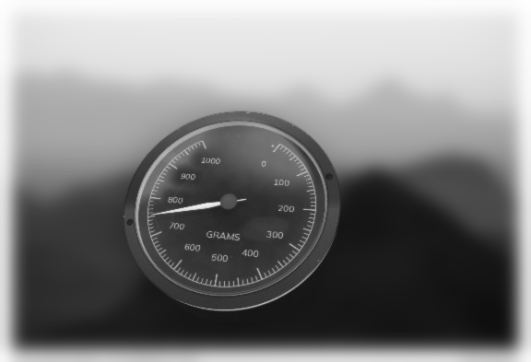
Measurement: 750 g
